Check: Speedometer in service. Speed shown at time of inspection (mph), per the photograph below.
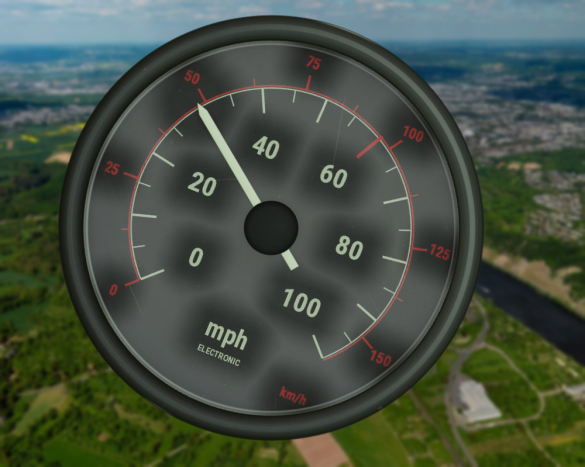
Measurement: 30 mph
